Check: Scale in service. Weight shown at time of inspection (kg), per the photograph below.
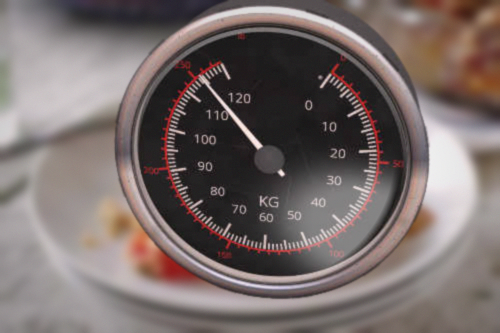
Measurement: 115 kg
